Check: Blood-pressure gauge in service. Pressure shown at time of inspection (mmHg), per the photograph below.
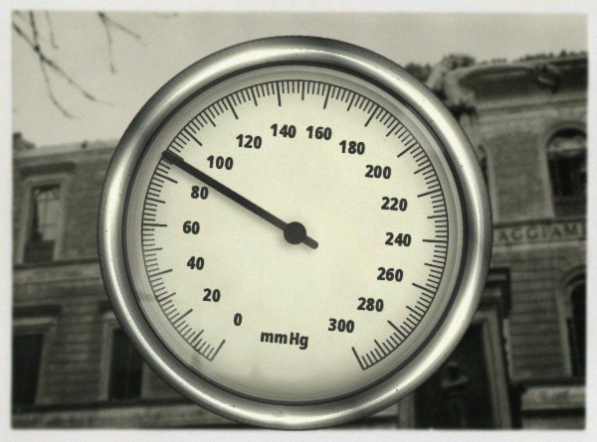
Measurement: 88 mmHg
